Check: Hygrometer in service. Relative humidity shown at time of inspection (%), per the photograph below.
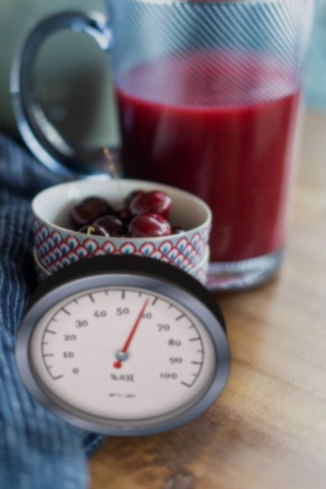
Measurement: 57.5 %
